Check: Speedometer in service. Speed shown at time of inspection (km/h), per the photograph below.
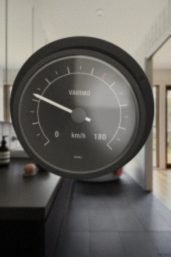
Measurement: 45 km/h
